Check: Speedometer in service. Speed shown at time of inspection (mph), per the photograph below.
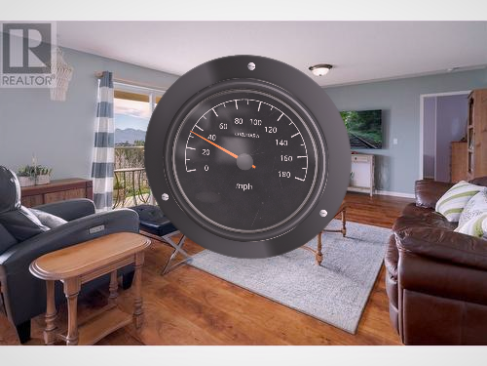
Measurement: 35 mph
